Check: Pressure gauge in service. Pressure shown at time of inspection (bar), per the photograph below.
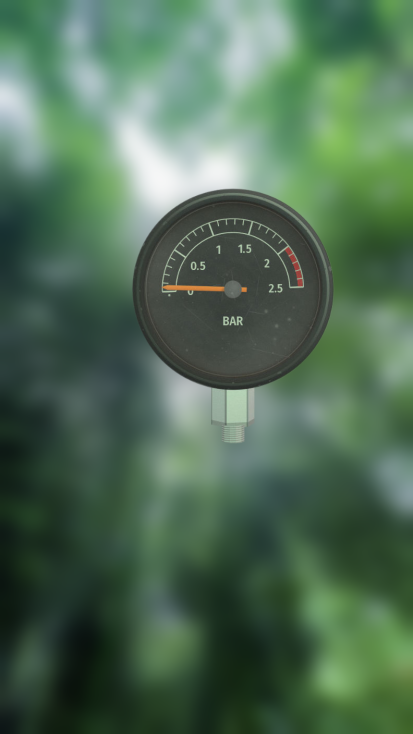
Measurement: 0.05 bar
